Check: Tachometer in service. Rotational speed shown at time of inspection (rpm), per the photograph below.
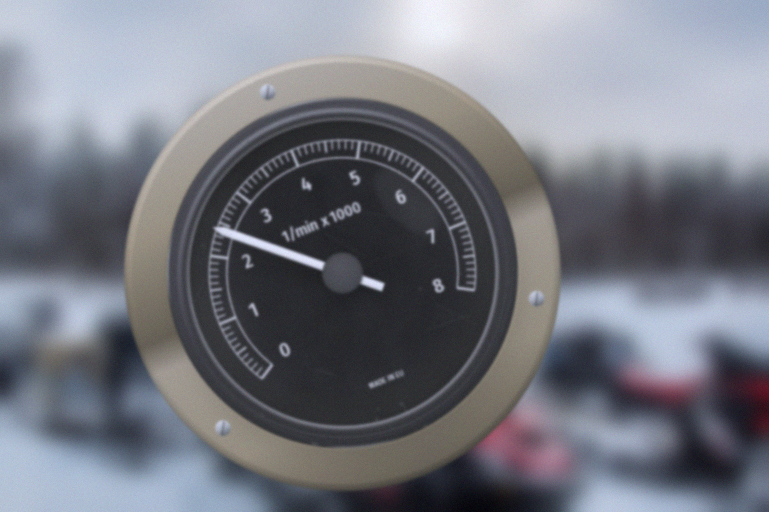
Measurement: 2400 rpm
